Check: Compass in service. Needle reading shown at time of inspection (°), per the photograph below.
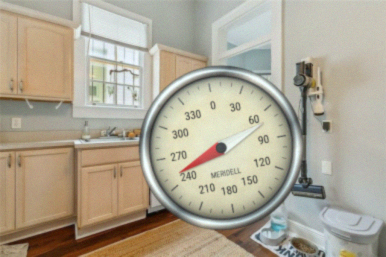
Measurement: 250 °
